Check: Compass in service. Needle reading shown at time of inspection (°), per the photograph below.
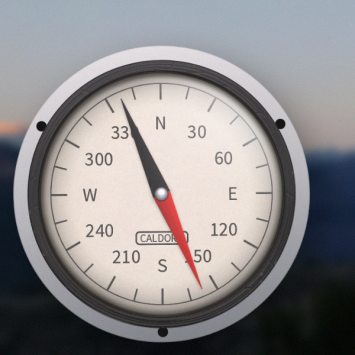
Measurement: 157.5 °
